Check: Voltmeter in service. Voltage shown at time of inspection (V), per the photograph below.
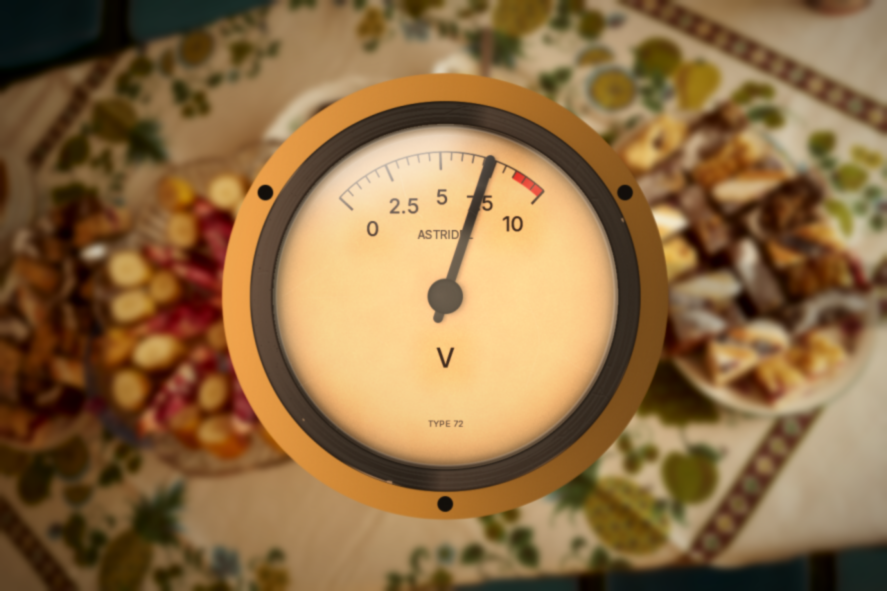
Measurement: 7.25 V
